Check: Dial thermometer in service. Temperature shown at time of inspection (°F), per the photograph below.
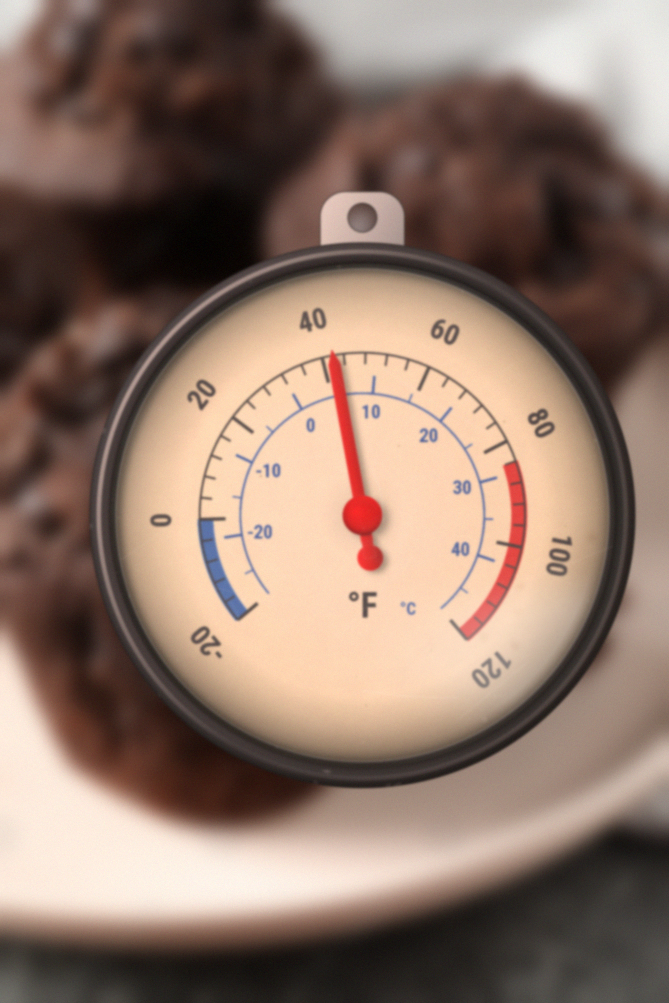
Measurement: 42 °F
